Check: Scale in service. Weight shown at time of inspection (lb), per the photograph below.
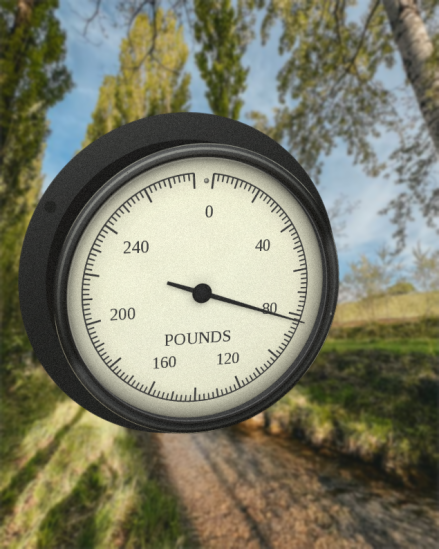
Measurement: 82 lb
